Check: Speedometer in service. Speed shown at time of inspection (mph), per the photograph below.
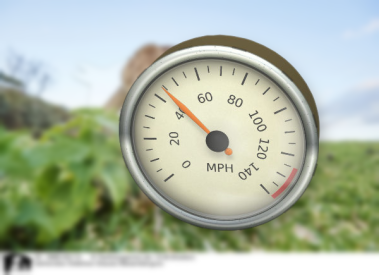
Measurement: 45 mph
